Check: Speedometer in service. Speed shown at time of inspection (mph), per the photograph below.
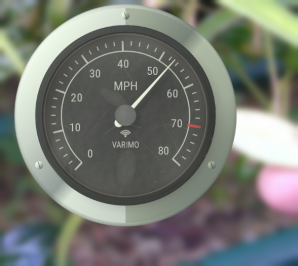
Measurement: 53 mph
